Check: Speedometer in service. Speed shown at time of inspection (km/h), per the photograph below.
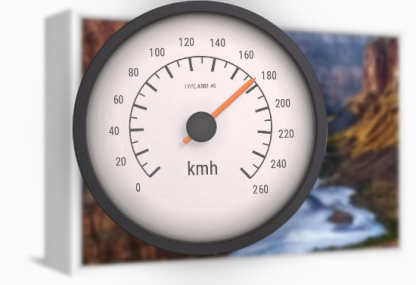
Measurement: 175 km/h
